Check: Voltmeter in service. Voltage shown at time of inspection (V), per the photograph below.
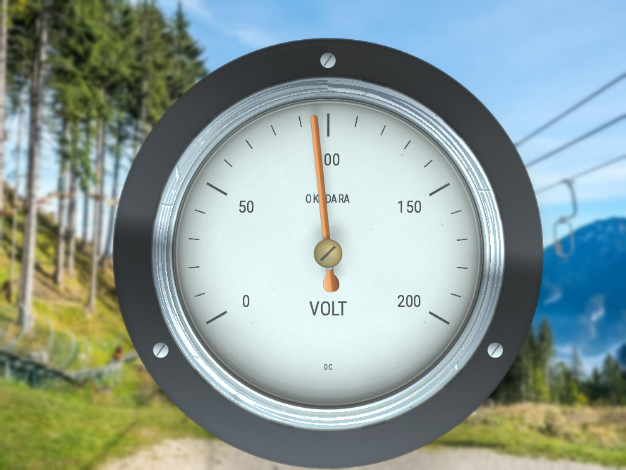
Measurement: 95 V
